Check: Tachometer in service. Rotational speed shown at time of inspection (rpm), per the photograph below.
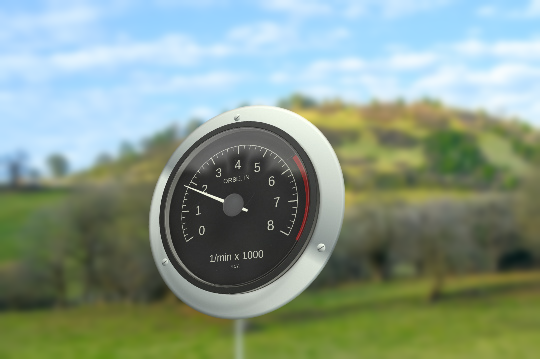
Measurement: 1800 rpm
